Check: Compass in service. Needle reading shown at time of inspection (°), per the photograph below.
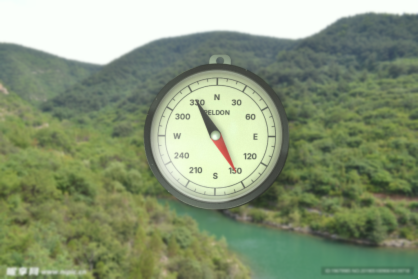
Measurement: 150 °
